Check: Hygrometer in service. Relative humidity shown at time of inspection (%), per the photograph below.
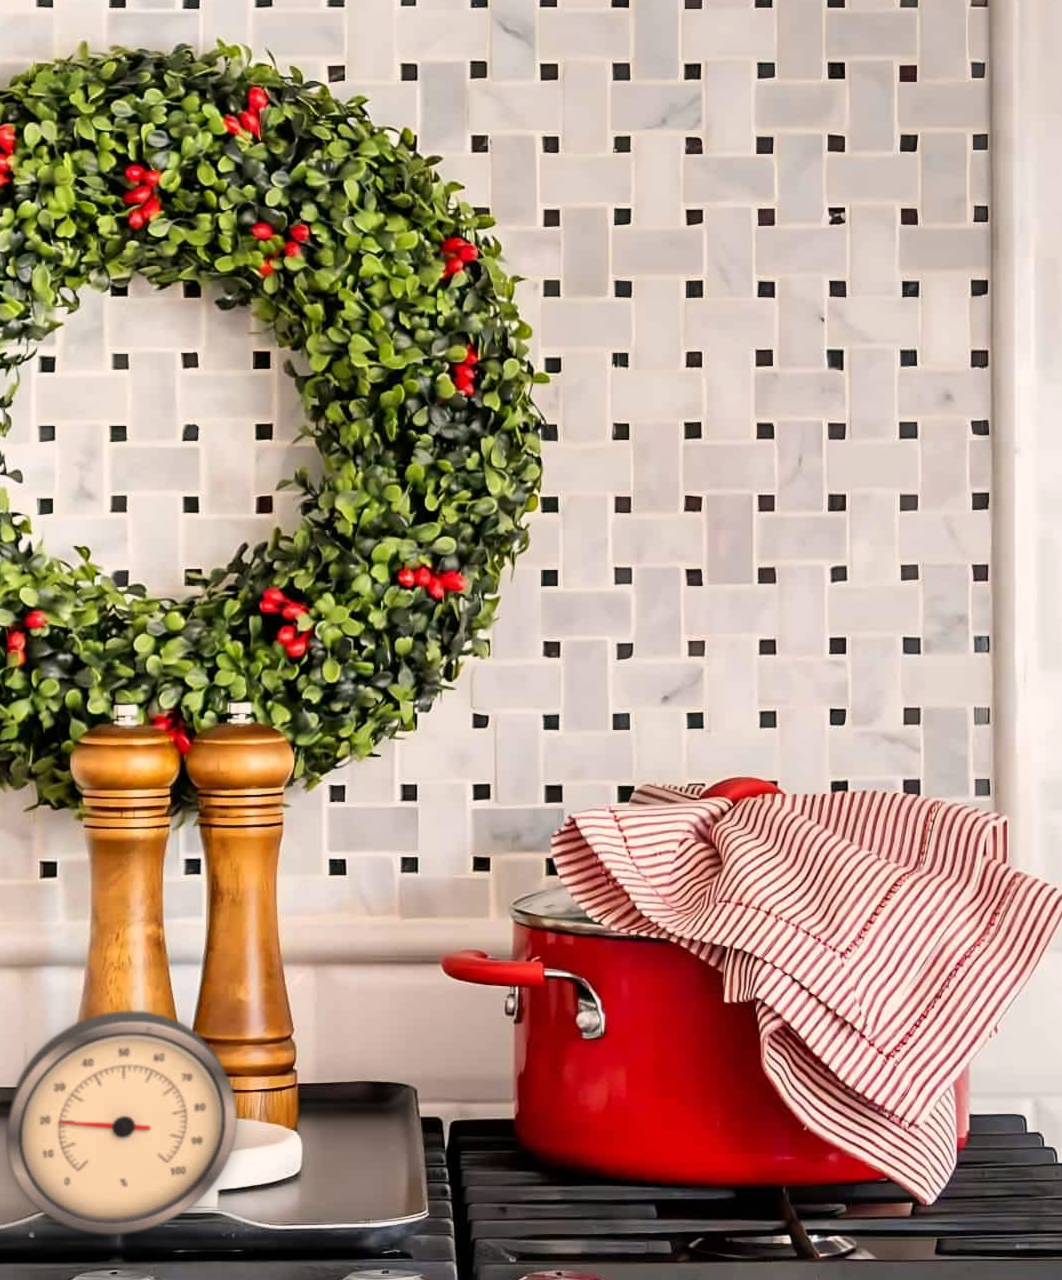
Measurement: 20 %
